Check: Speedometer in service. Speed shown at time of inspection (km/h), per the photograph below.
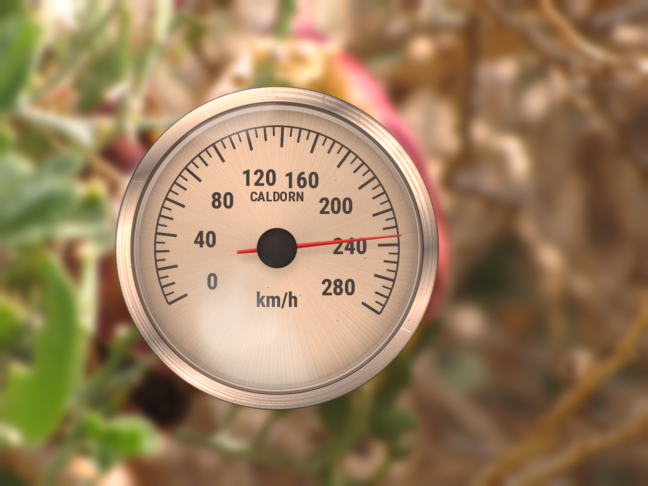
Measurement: 235 km/h
